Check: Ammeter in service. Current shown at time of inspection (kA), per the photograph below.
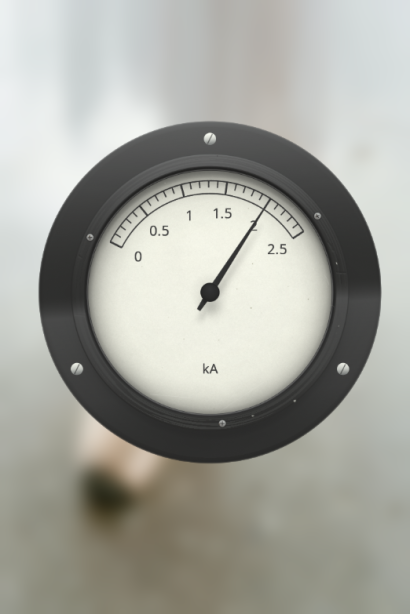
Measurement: 2 kA
